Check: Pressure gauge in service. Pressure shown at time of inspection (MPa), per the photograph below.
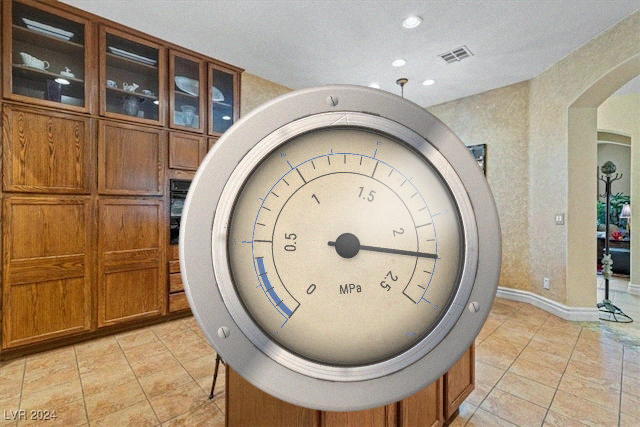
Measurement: 2.2 MPa
